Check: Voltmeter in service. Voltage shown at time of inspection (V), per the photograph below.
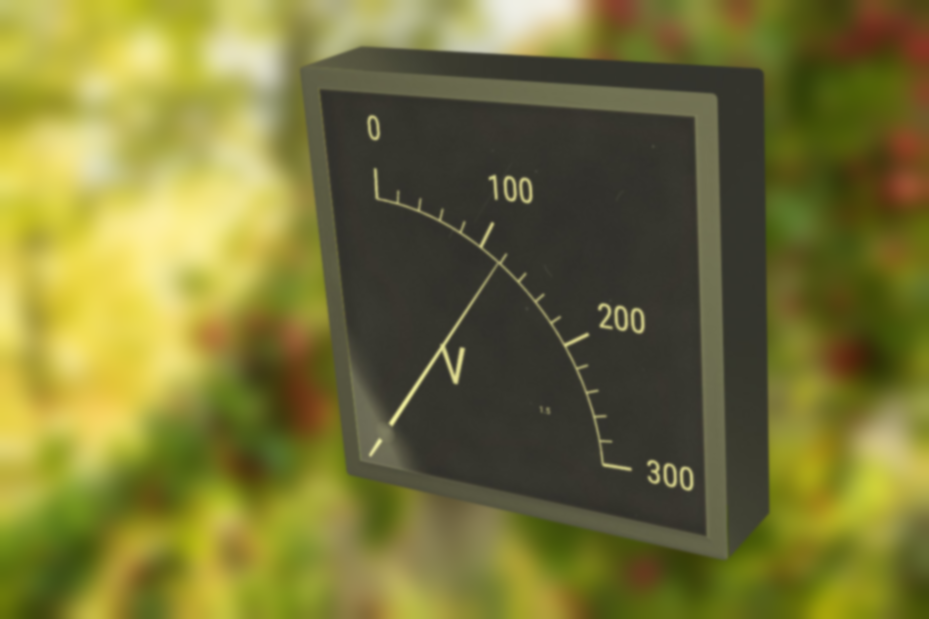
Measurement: 120 V
